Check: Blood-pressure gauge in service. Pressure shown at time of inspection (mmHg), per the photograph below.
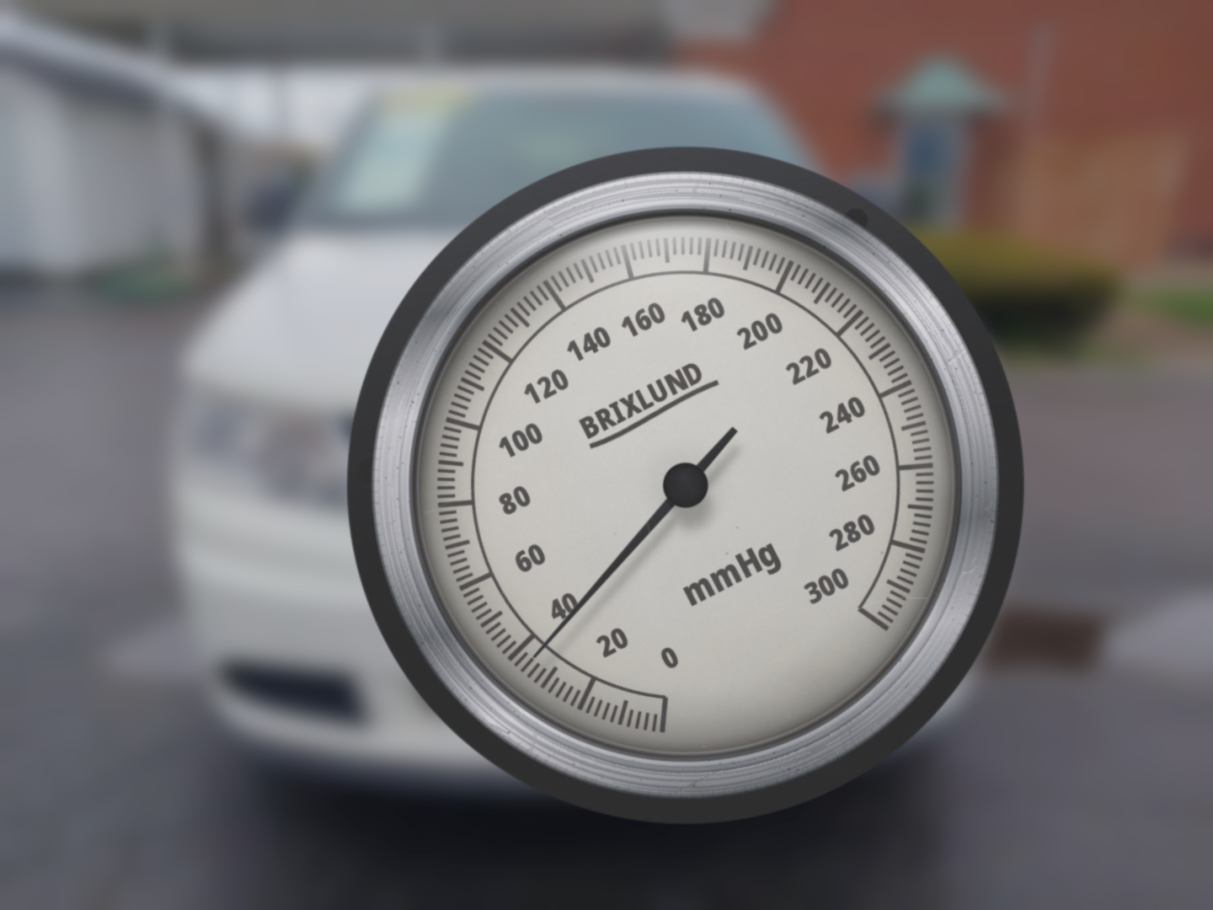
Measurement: 36 mmHg
